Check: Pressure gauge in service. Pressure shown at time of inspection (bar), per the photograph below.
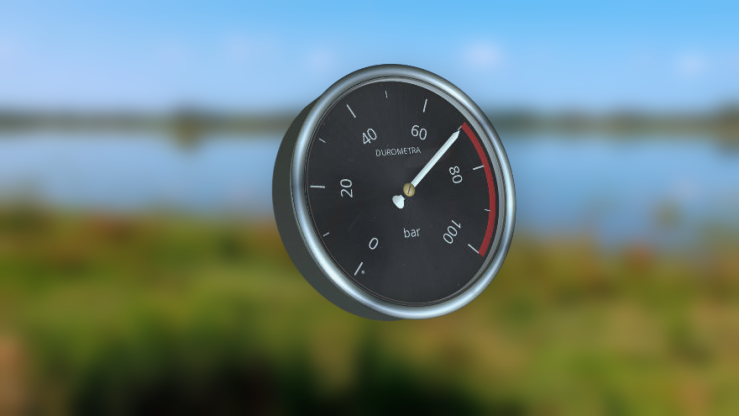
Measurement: 70 bar
